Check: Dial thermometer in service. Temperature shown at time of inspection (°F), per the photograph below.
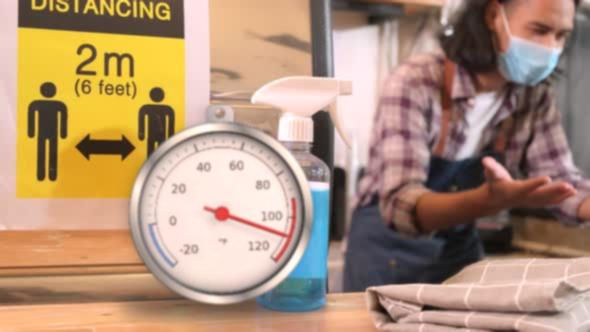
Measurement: 108 °F
